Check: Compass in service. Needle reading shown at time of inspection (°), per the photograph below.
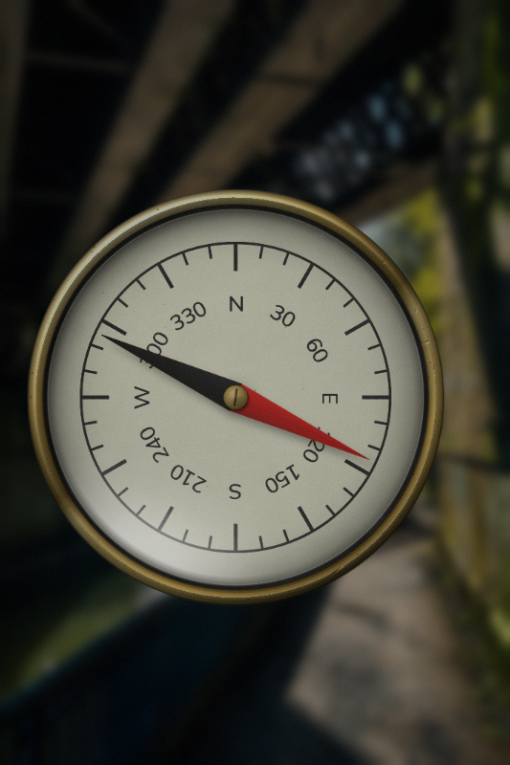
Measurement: 115 °
